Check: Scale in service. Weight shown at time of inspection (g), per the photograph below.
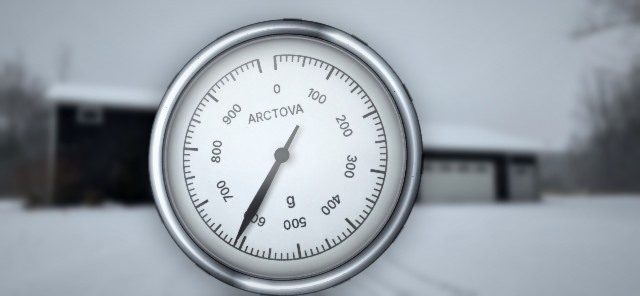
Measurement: 610 g
